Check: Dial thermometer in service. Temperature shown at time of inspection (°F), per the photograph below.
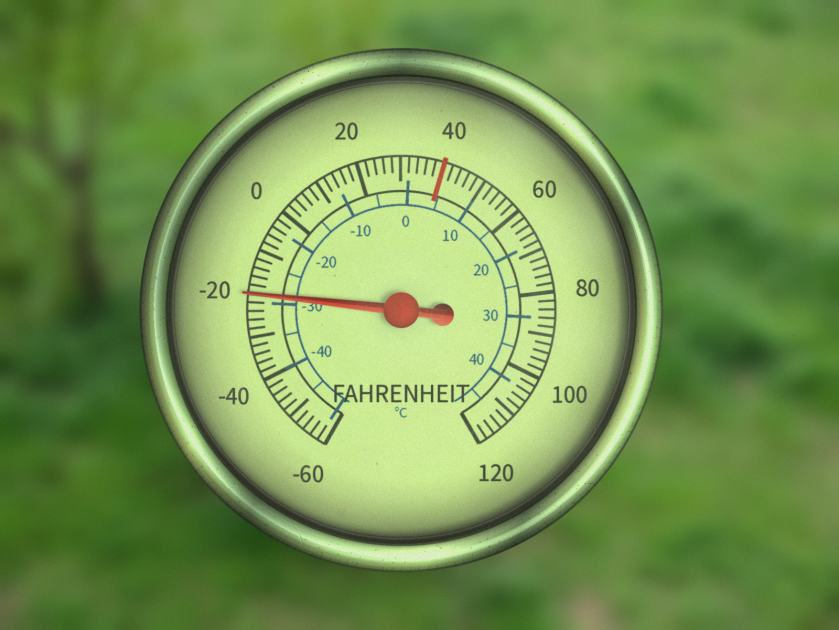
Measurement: -20 °F
